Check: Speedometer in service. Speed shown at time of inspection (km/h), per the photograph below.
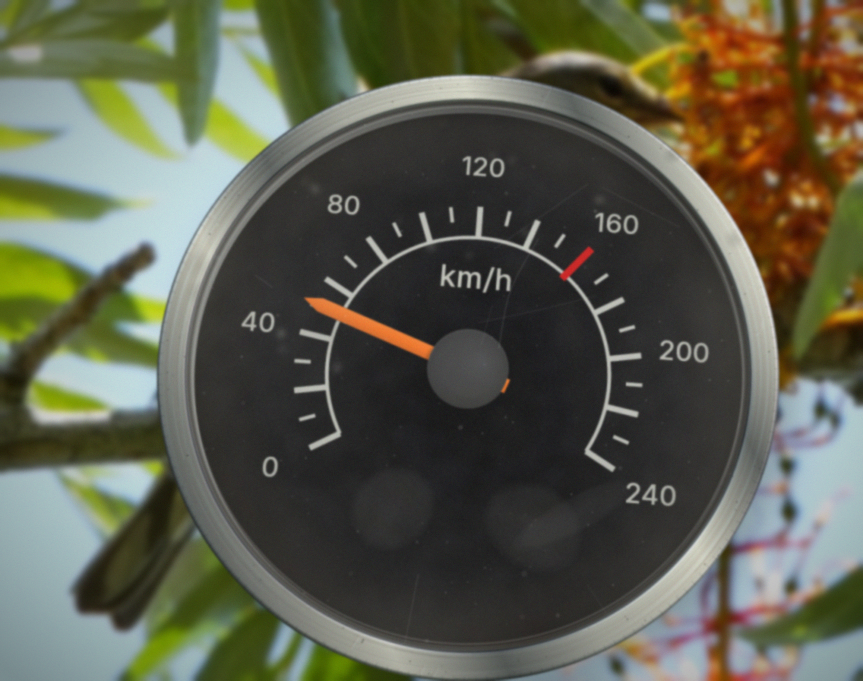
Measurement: 50 km/h
